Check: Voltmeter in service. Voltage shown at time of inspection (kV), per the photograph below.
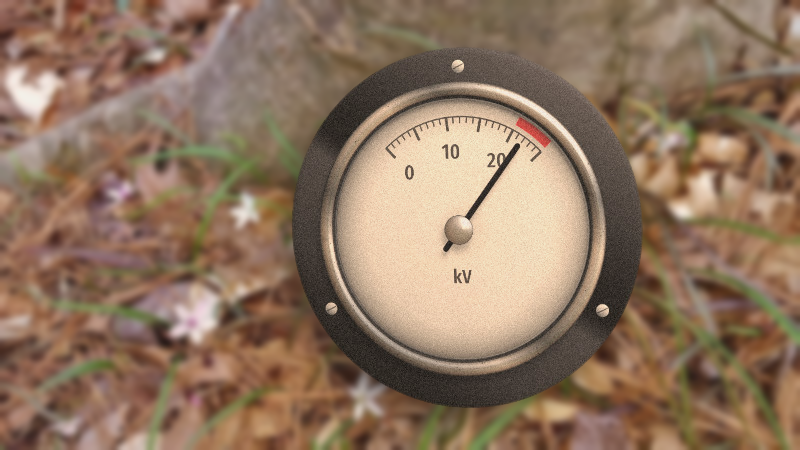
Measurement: 22 kV
